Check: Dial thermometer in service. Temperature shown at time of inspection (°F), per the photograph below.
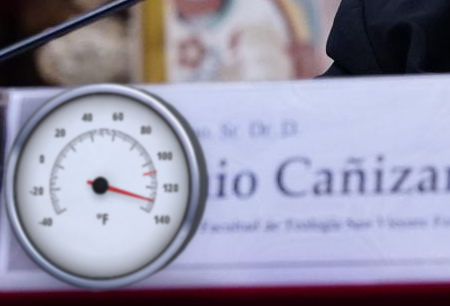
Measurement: 130 °F
